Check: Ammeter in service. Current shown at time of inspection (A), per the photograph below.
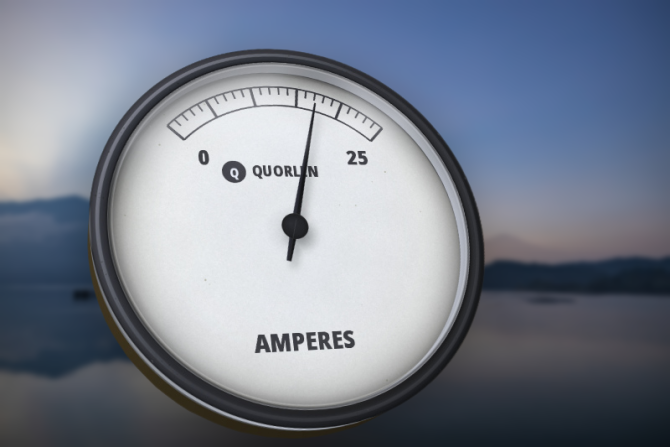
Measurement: 17 A
